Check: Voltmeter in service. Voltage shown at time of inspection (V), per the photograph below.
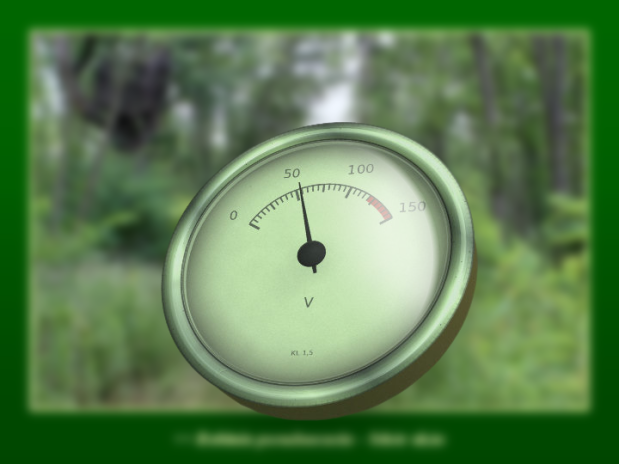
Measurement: 55 V
